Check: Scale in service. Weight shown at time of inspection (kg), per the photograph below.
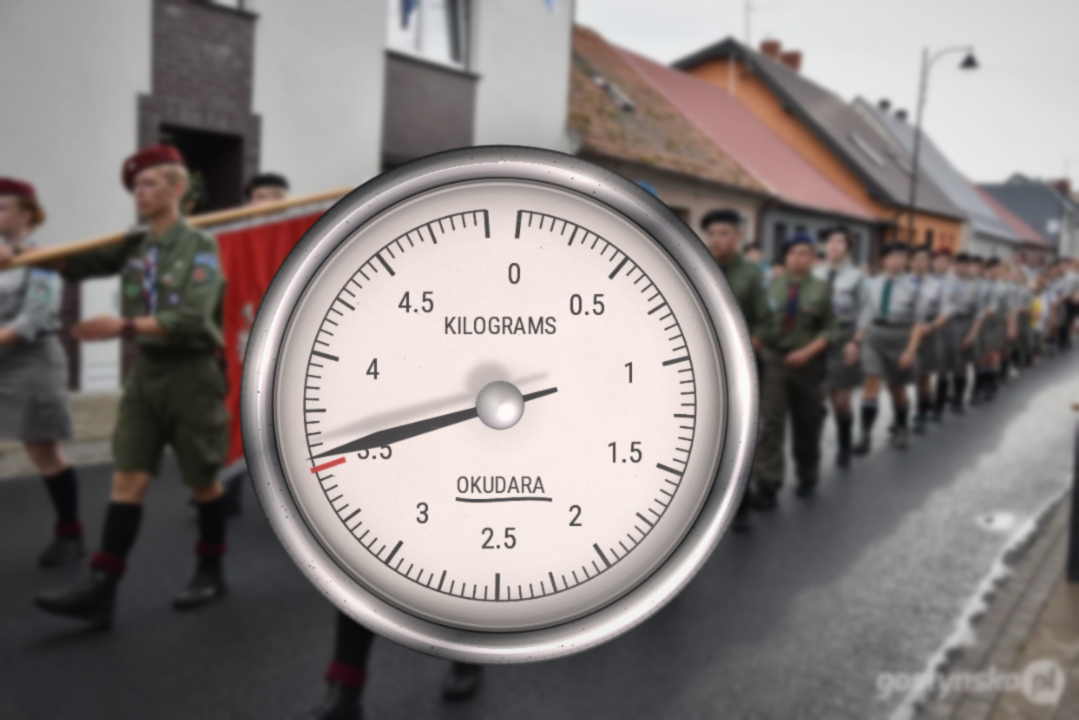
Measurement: 3.55 kg
